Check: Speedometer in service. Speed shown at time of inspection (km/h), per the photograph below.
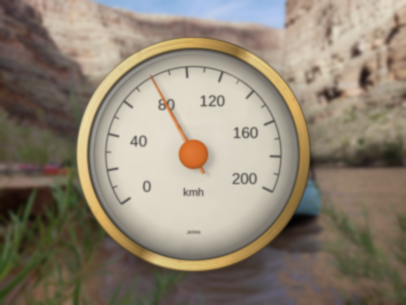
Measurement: 80 km/h
